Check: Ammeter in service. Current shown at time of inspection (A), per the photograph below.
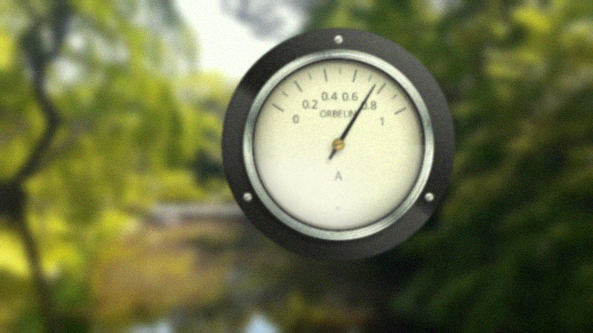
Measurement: 0.75 A
